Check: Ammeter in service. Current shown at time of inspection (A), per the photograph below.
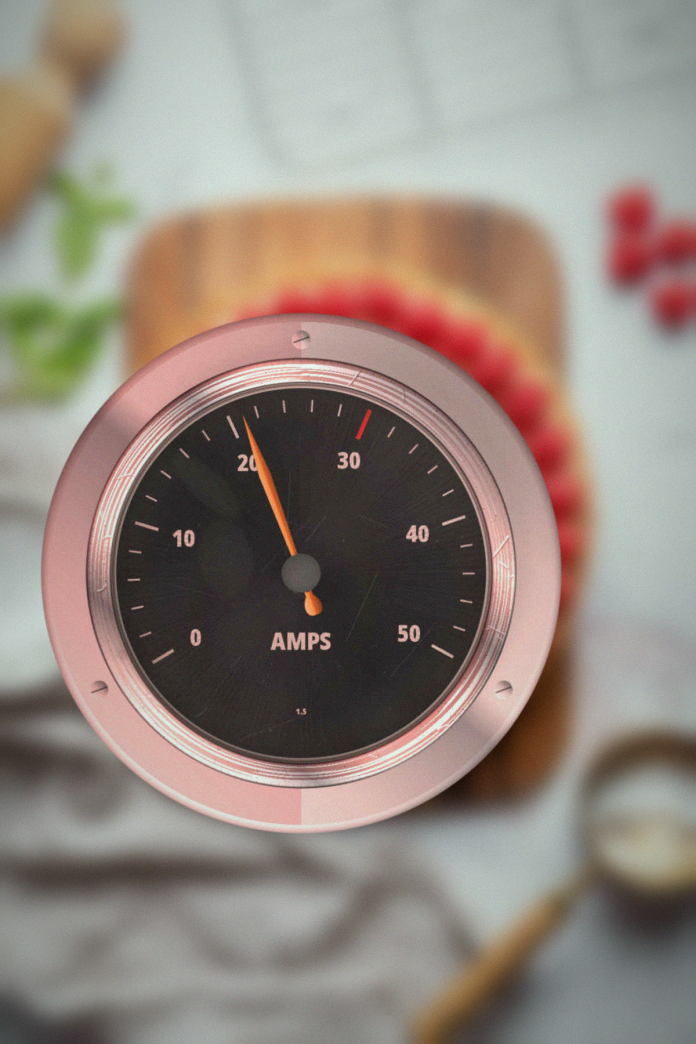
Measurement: 21 A
